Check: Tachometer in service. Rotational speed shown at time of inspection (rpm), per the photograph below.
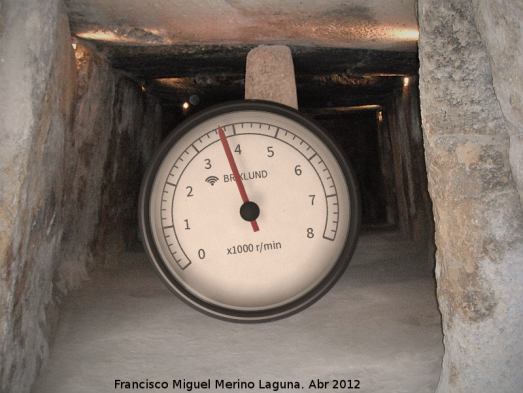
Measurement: 3700 rpm
